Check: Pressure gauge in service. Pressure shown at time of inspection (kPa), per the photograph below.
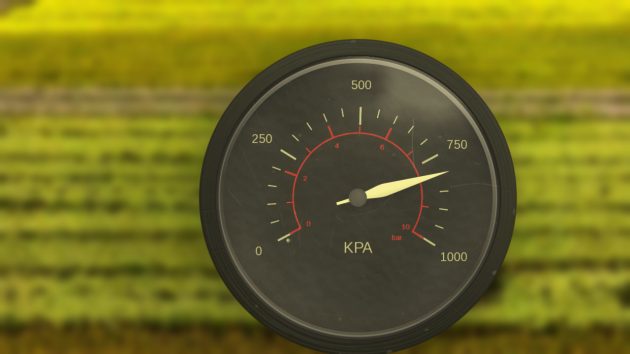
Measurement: 800 kPa
